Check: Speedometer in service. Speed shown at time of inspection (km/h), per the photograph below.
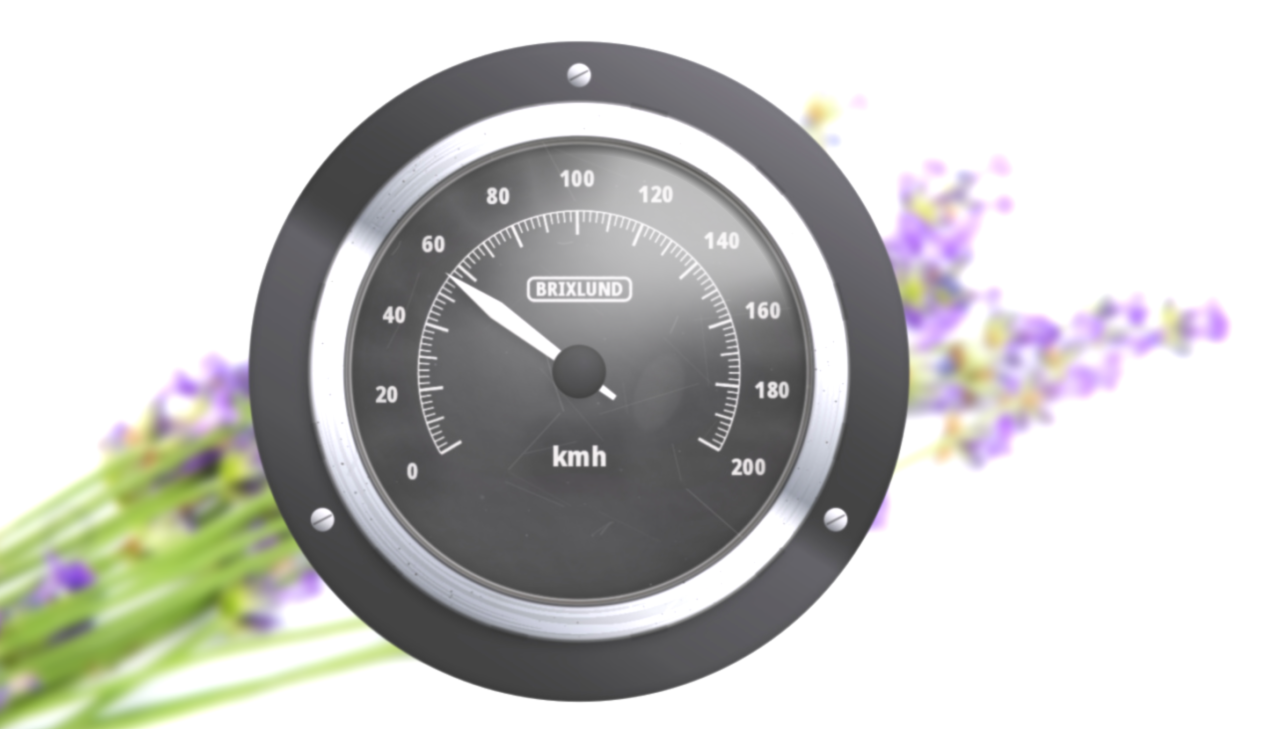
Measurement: 56 km/h
